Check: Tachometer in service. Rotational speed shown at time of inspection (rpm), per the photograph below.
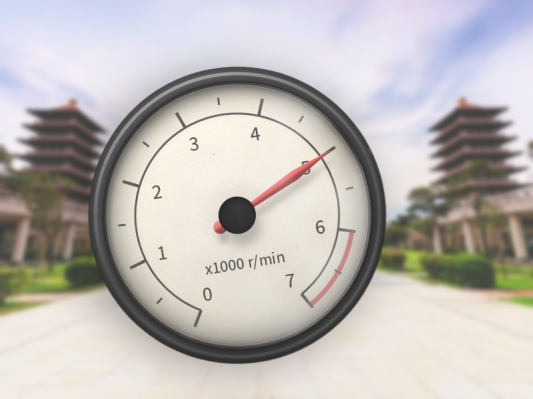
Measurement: 5000 rpm
